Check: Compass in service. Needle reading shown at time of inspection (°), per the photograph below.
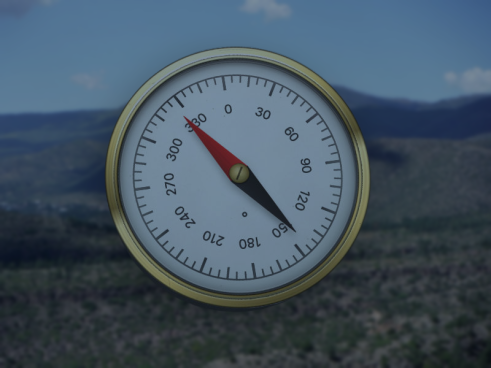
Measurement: 325 °
